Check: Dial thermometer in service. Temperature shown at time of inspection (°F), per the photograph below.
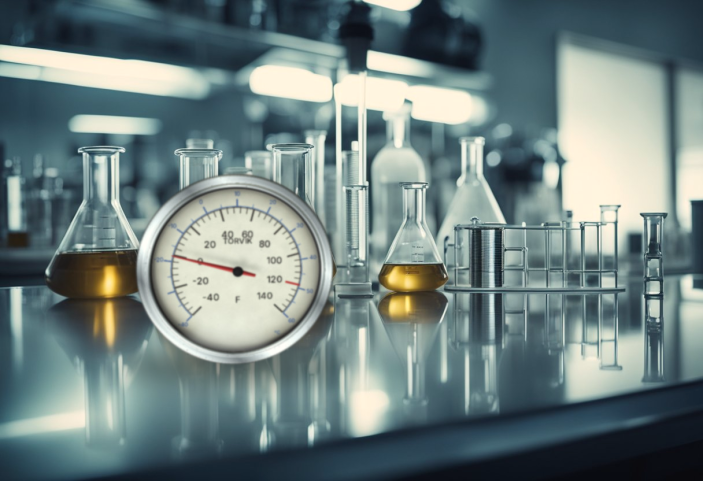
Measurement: 0 °F
